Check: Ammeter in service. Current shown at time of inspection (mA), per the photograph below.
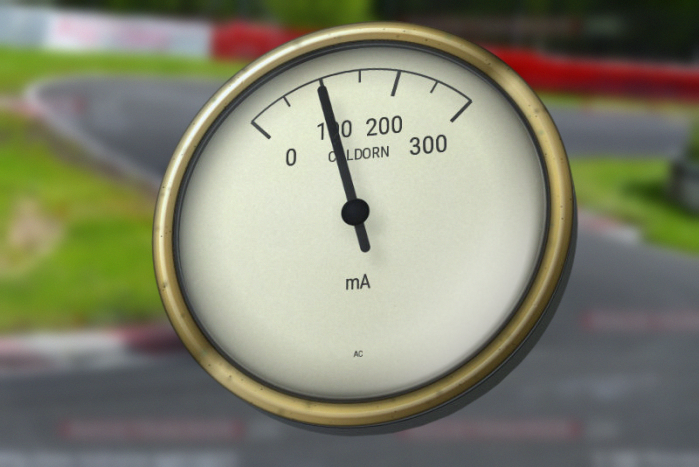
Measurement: 100 mA
